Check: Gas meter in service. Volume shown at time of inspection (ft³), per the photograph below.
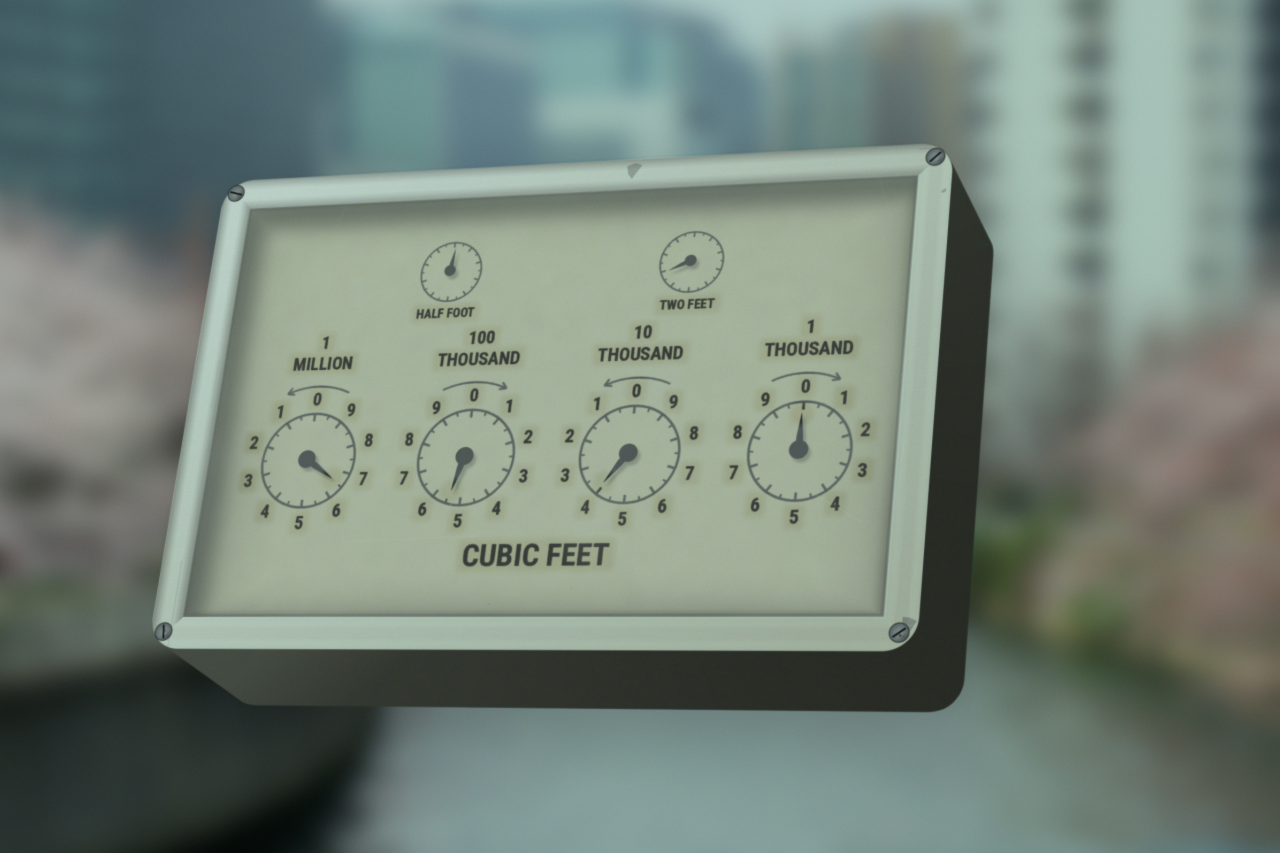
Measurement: 654000 ft³
